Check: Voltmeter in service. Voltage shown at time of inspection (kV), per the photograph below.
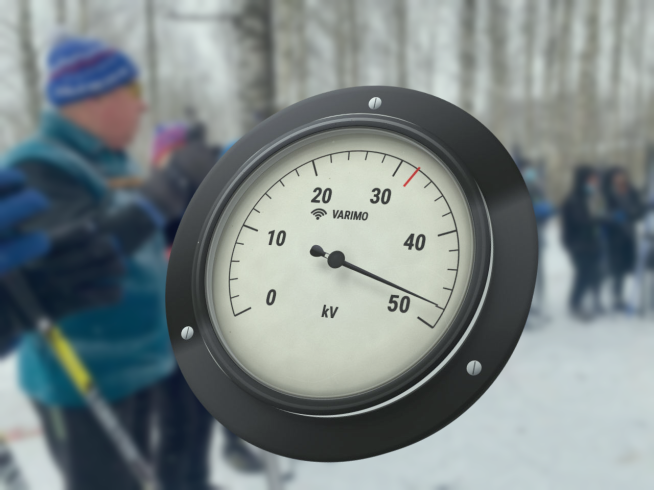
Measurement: 48 kV
